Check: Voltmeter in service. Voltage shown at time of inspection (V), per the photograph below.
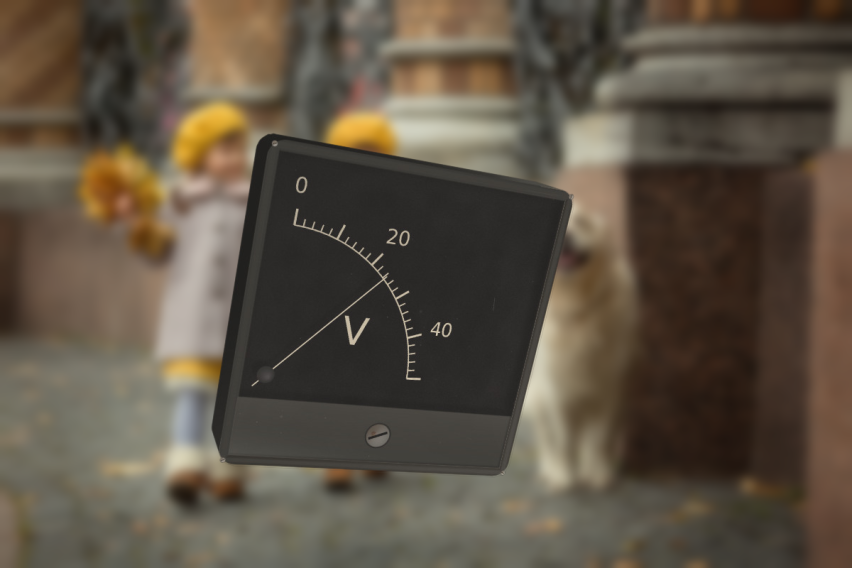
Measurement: 24 V
